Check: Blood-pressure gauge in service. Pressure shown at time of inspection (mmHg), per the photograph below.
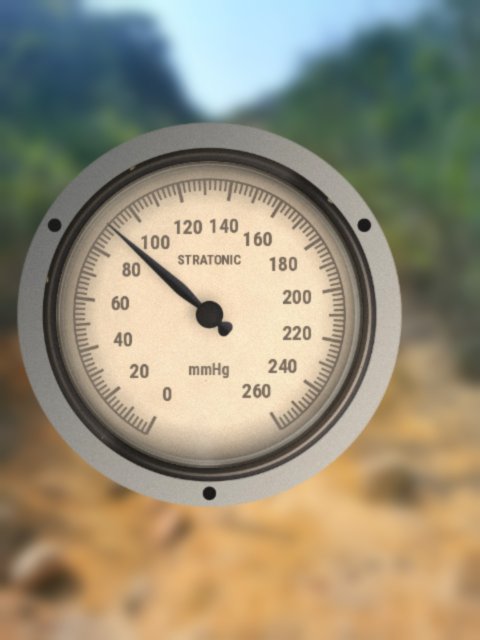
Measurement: 90 mmHg
